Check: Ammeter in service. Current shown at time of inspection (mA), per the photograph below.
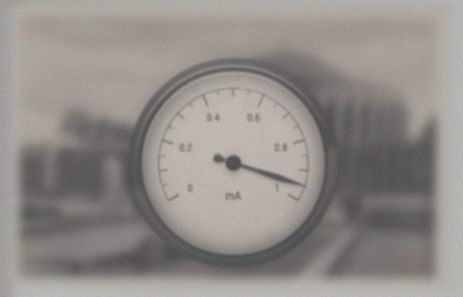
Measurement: 0.95 mA
